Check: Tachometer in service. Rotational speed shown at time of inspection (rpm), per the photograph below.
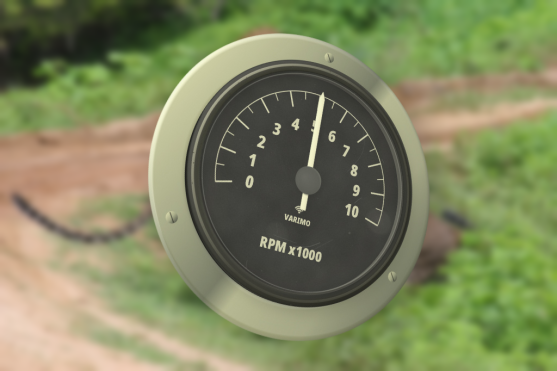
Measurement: 5000 rpm
